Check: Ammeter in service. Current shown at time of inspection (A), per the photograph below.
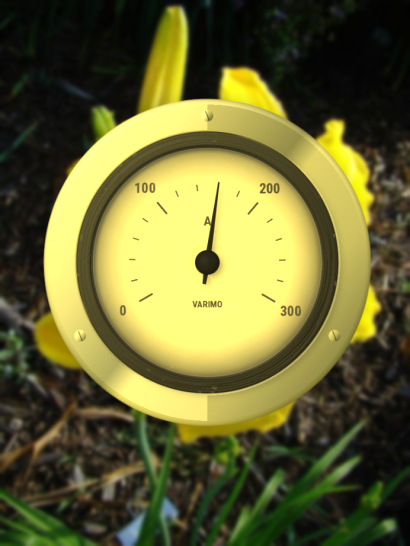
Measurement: 160 A
